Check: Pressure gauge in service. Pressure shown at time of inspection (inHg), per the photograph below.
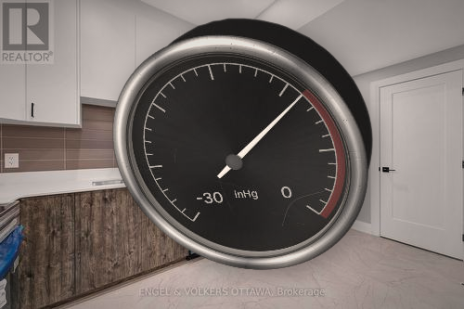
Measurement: -9 inHg
